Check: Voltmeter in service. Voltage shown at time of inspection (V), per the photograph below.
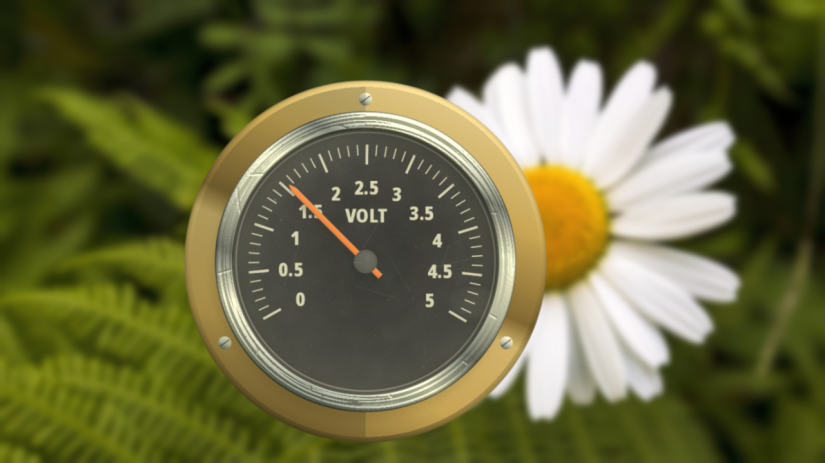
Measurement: 1.55 V
